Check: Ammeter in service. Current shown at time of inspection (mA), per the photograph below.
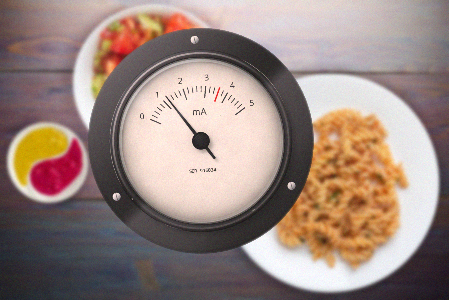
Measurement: 1.2 mA
